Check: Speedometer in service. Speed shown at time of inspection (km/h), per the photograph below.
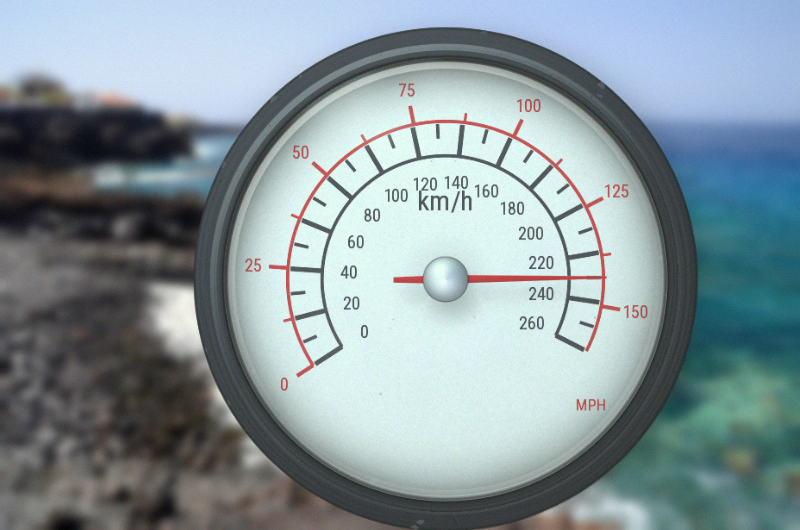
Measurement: 230 km/h
